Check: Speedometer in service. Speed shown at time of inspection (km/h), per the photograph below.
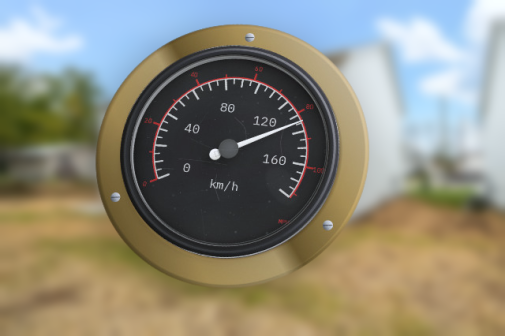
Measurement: 135 km/h
